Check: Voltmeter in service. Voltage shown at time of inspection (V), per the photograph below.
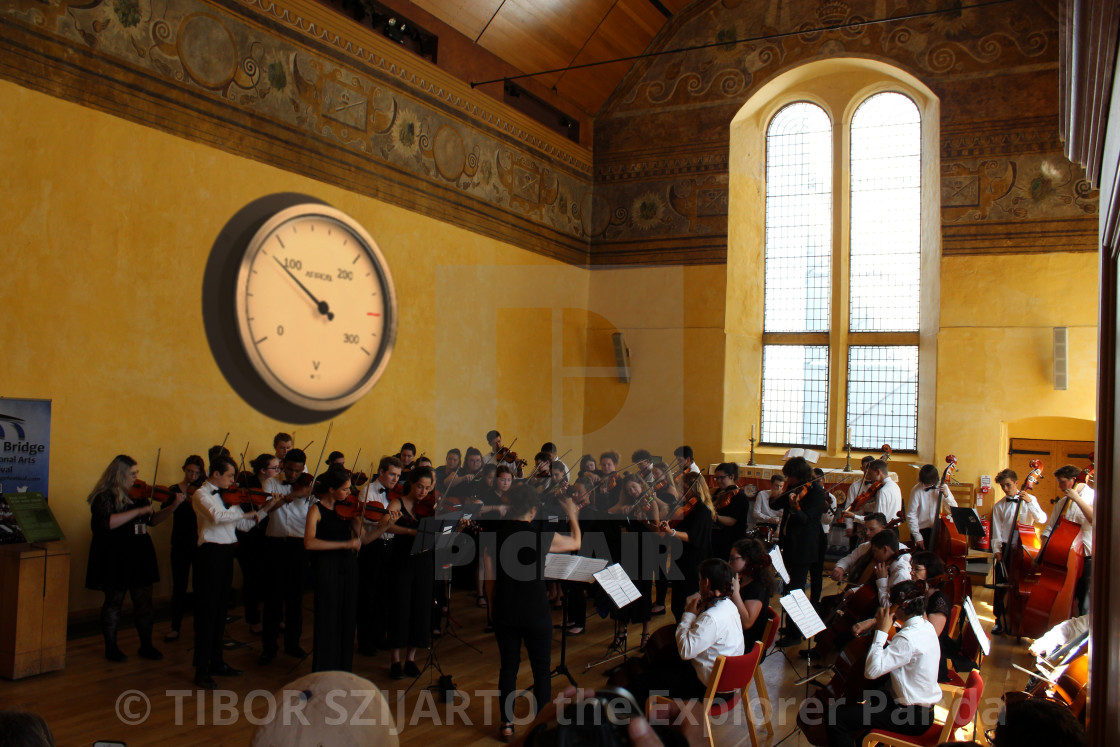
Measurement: 80 V
